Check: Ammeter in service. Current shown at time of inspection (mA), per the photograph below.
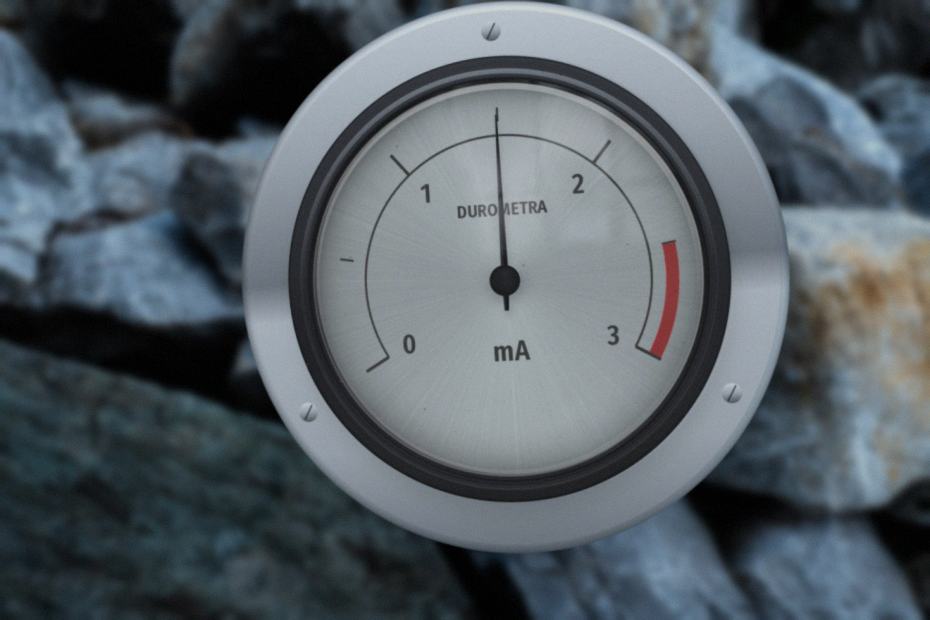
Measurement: 1.5 mA
